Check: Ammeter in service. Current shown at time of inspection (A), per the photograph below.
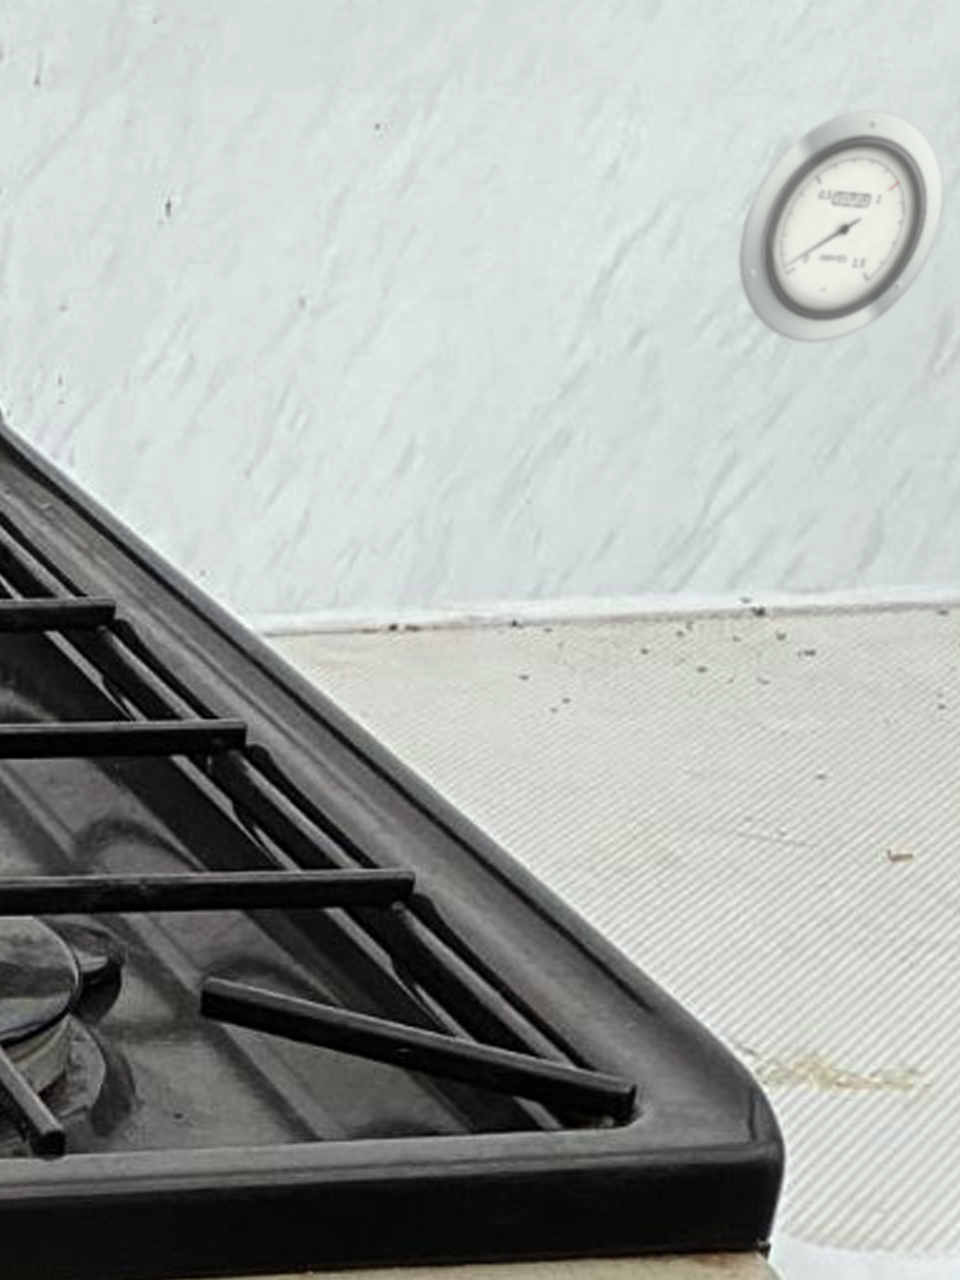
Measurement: 0.05 A
